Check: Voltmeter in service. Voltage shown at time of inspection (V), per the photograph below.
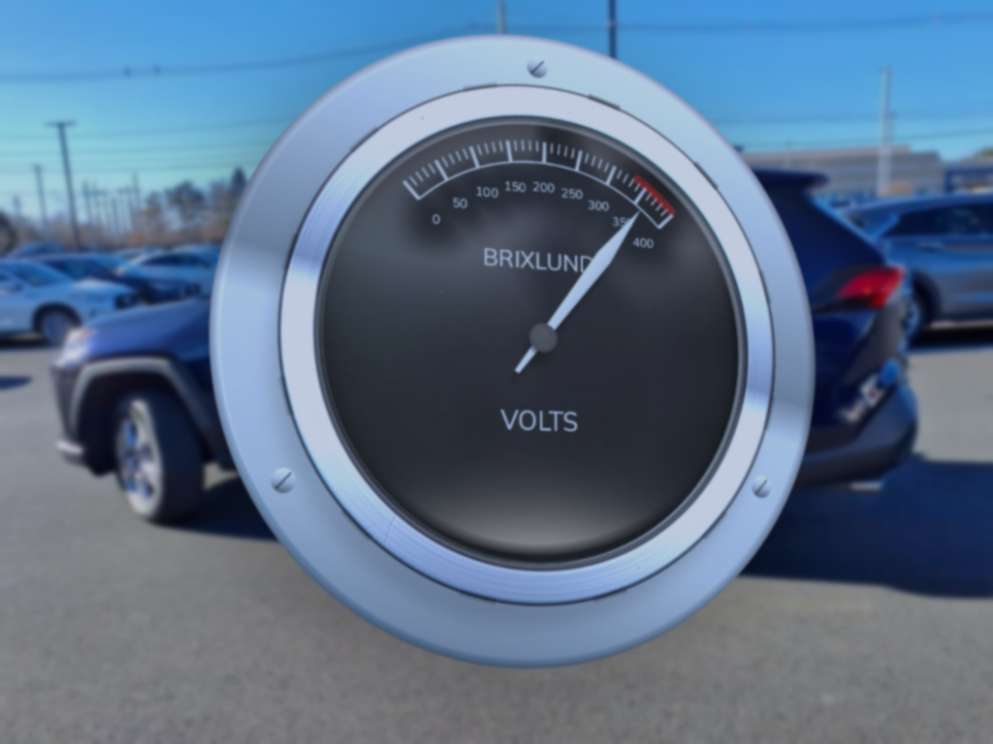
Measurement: 360 V
